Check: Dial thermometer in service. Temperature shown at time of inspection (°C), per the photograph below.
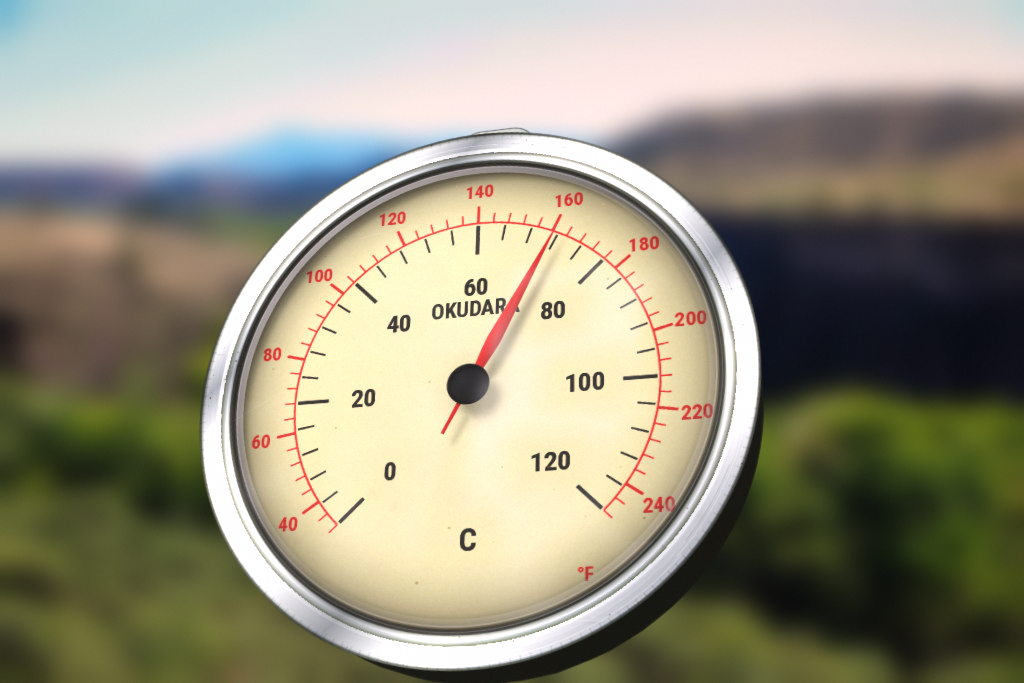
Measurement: 72 °C
